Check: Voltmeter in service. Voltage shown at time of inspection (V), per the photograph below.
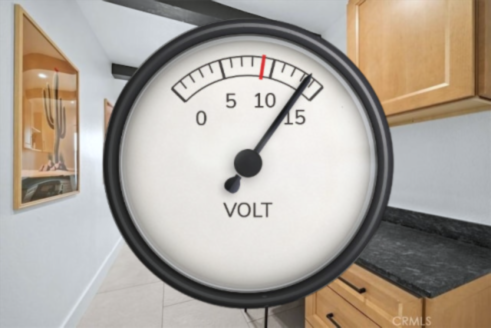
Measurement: 13.5 V
